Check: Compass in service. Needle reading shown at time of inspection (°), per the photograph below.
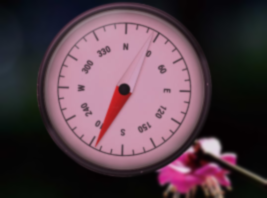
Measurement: 205 °
